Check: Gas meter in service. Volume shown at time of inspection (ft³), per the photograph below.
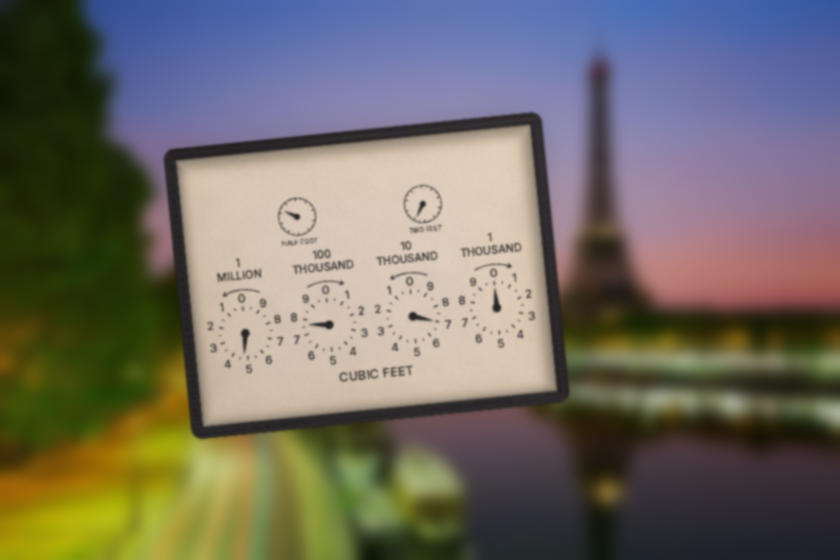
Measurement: 477000 ft³
